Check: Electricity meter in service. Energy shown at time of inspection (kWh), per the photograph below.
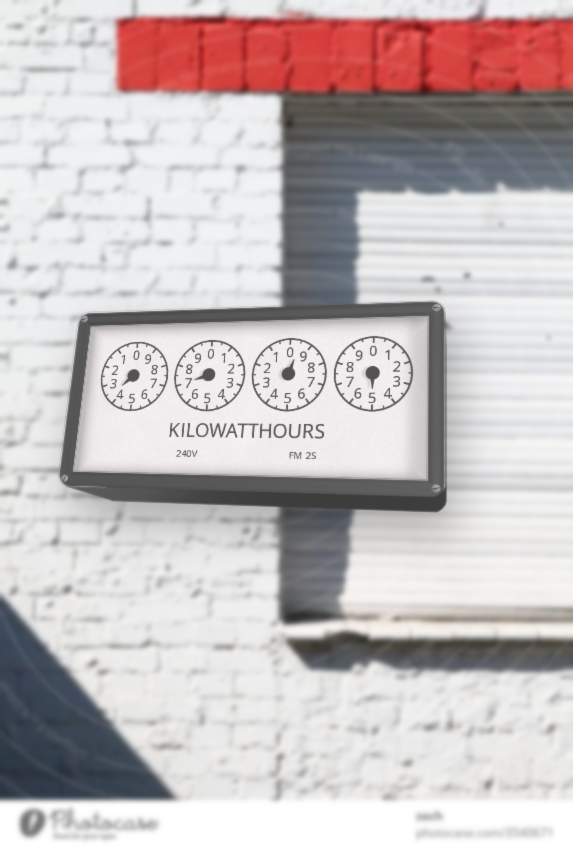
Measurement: 3695 kWh
